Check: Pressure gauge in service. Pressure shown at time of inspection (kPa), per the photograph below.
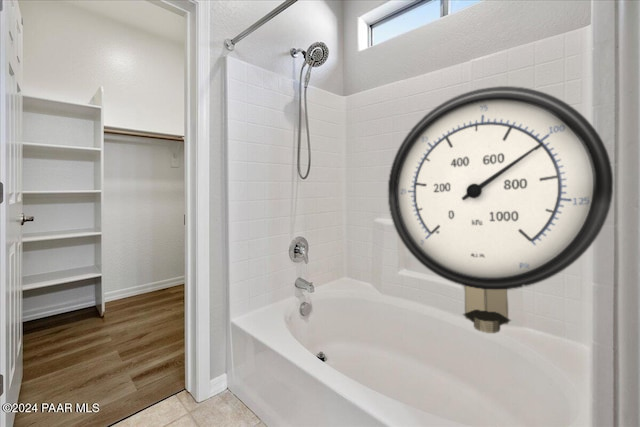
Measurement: 700 kPa
